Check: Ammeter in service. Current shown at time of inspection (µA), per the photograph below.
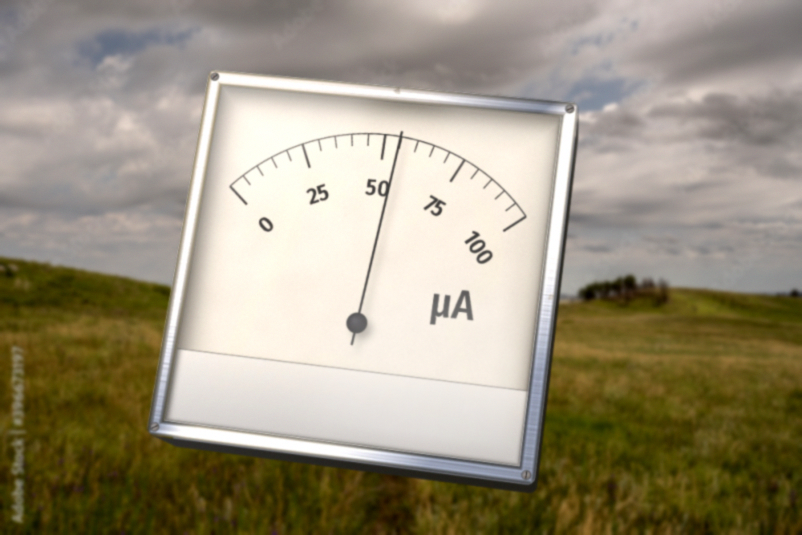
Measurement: 55 µA
